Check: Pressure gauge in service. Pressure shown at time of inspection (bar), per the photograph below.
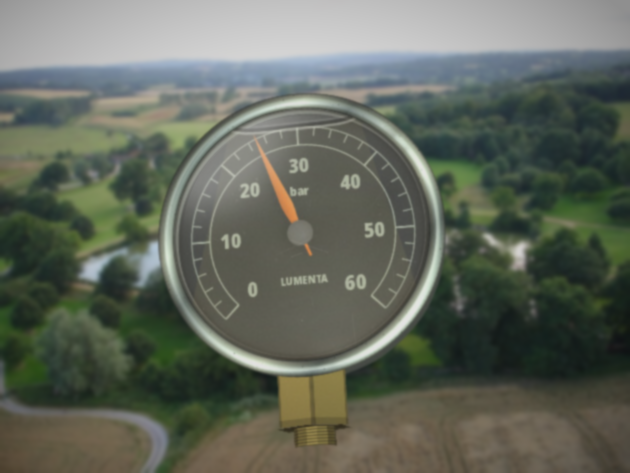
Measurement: 25 bar
